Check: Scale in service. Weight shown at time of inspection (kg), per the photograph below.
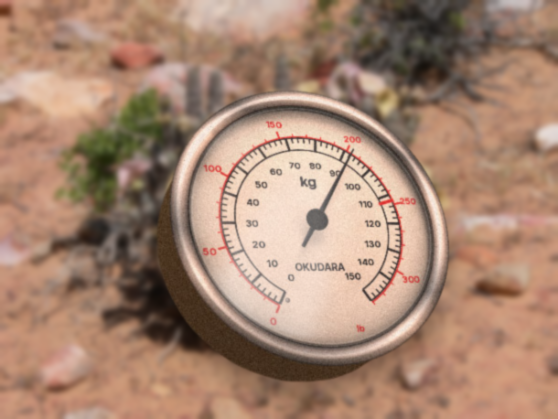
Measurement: 92 kg
